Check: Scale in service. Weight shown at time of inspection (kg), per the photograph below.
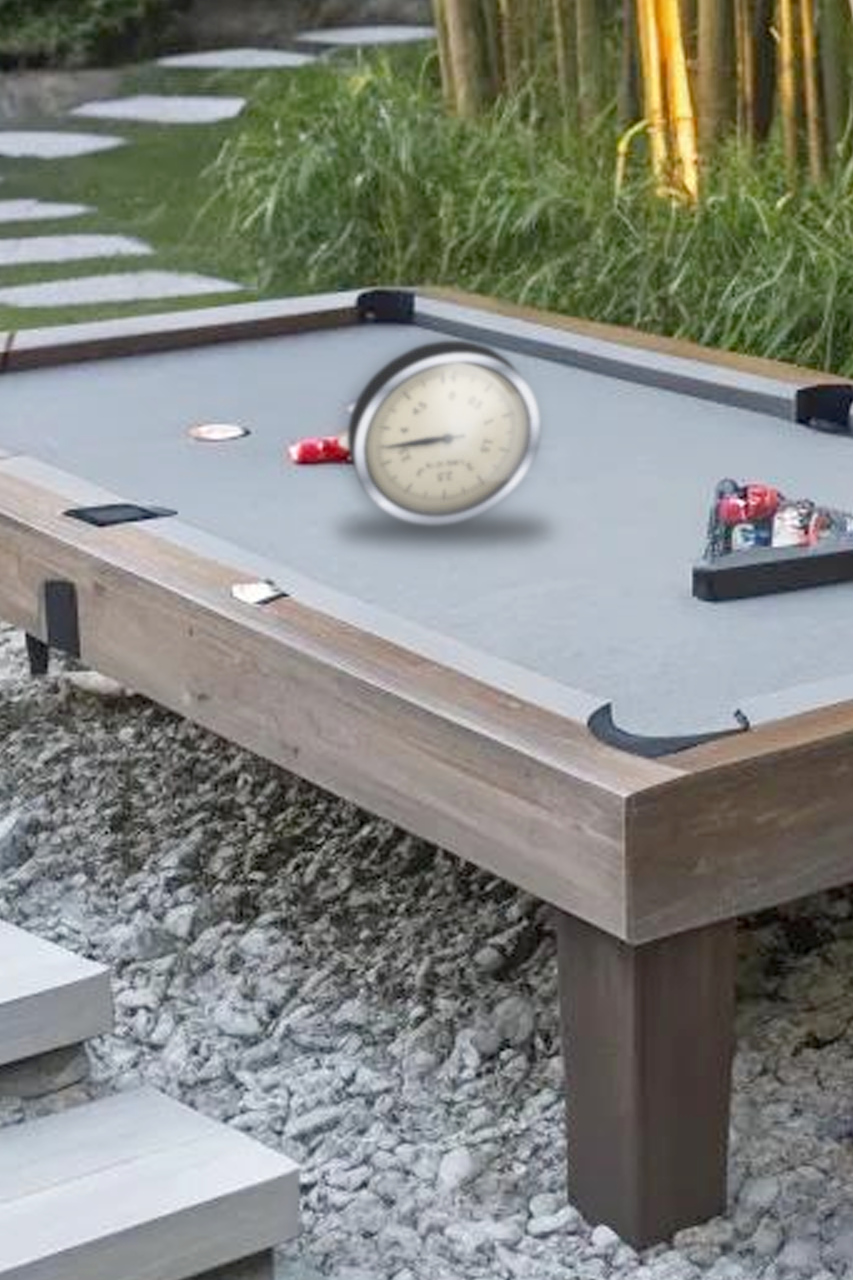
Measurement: 3.75 kg
